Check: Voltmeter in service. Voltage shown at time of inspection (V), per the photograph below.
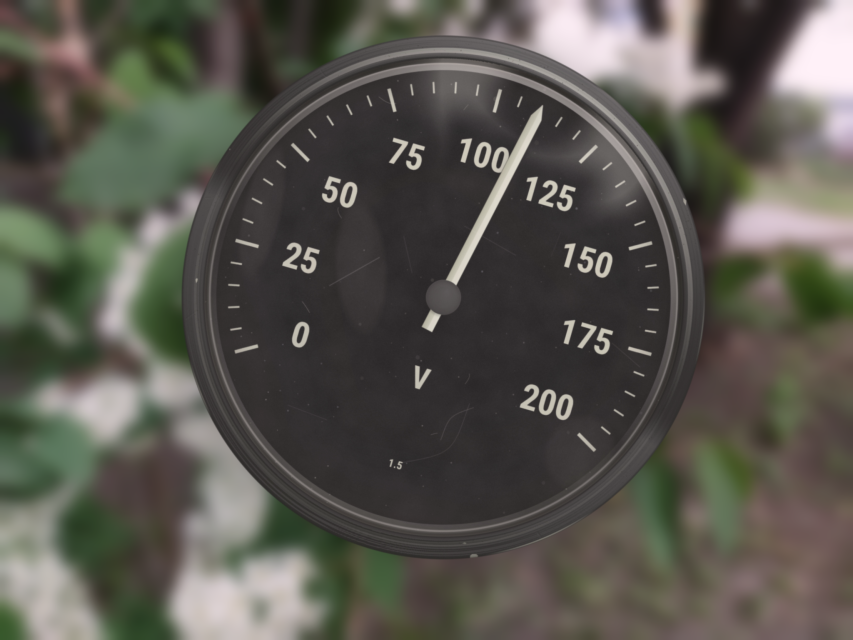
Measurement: 110 V
